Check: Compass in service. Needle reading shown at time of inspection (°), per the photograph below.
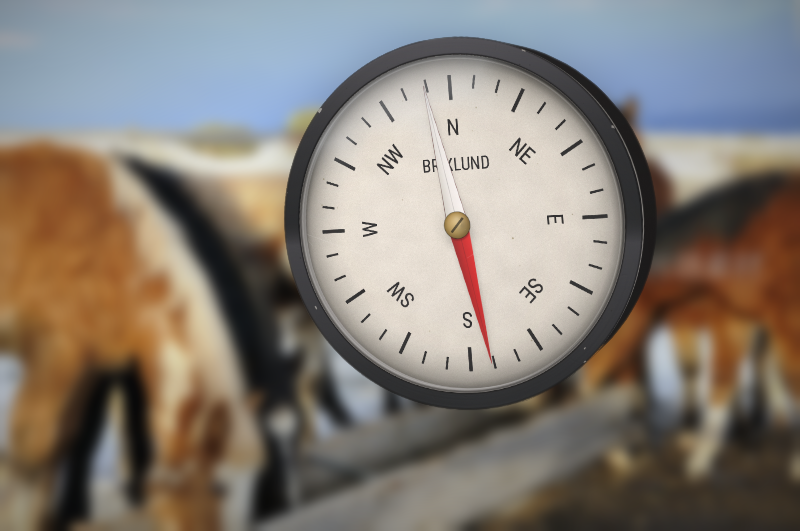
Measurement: 170 °
